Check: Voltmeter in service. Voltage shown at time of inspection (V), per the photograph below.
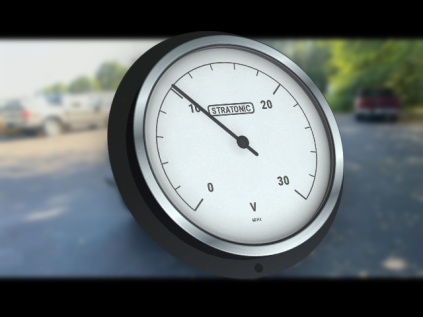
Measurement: 10 V
